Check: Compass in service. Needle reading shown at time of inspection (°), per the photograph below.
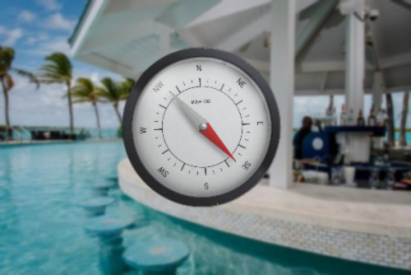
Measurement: 140 °
